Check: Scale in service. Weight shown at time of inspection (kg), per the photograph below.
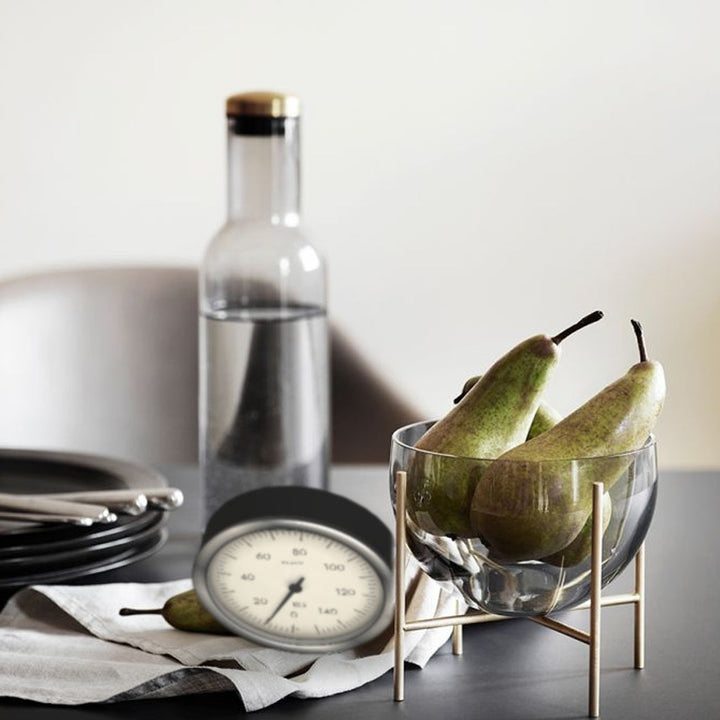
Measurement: 10 kg
